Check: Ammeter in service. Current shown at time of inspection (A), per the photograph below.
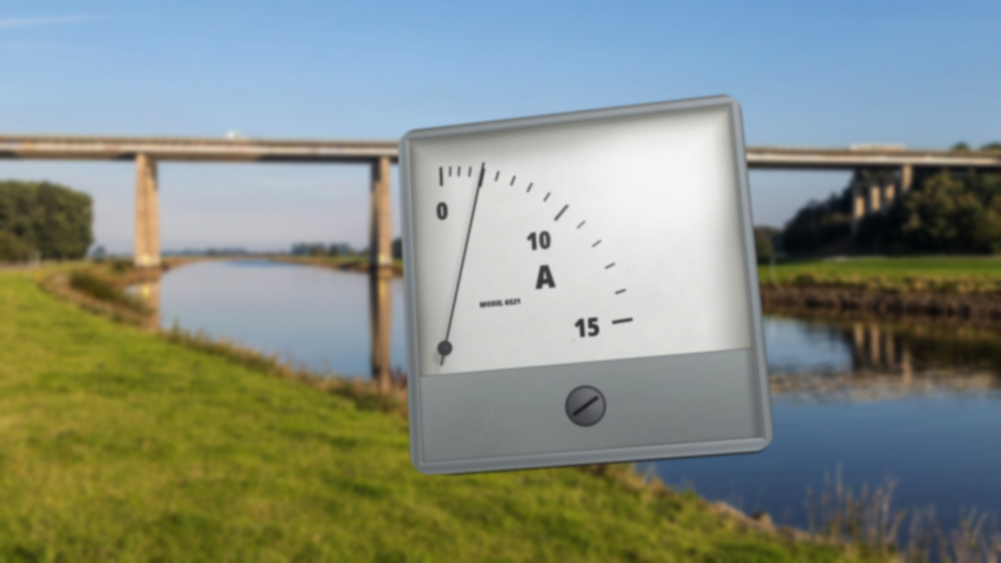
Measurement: 5 A
